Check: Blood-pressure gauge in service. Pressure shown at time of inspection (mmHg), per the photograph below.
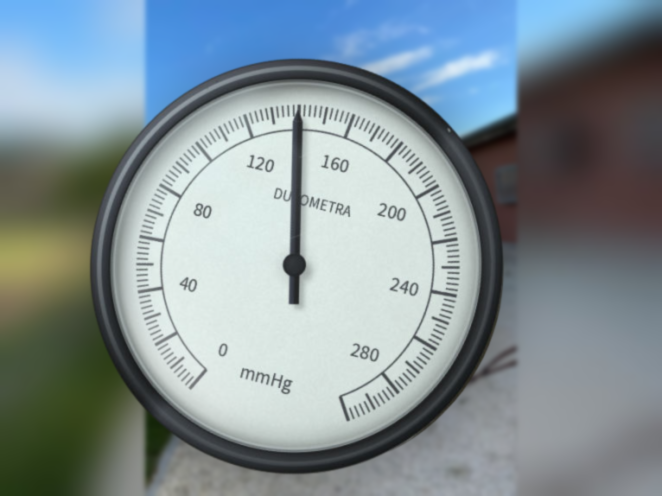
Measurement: 140 mmHg
